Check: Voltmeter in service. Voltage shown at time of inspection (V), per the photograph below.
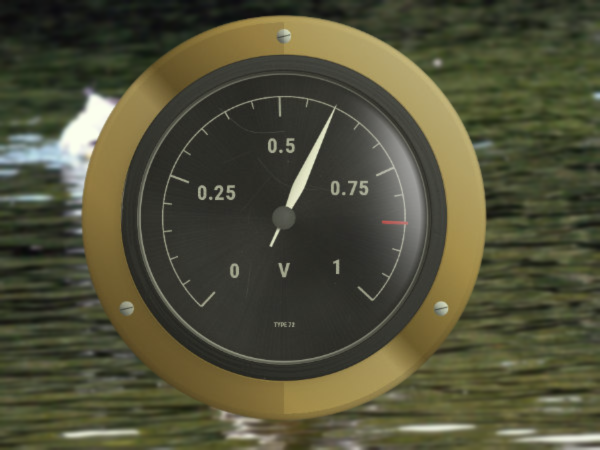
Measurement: 0.6 V
